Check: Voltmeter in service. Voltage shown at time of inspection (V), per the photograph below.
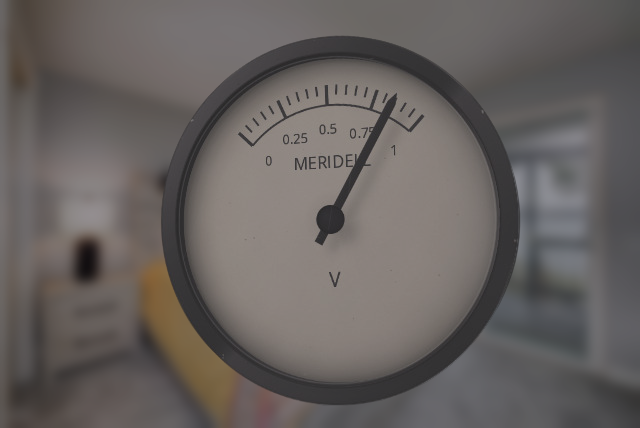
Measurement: 0.85 V
